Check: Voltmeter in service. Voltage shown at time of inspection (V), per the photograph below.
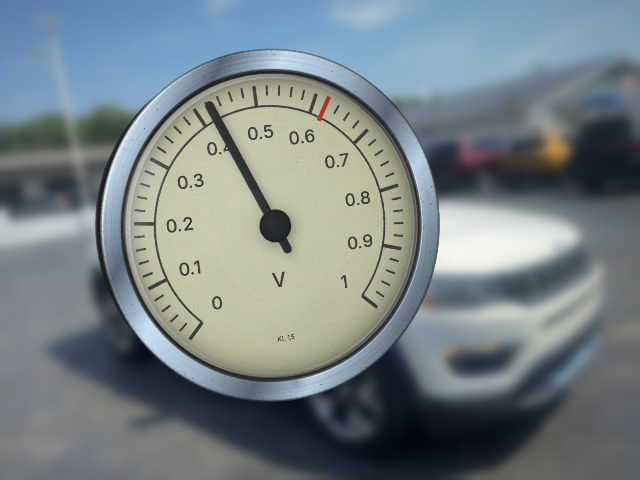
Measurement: 0.42 V
